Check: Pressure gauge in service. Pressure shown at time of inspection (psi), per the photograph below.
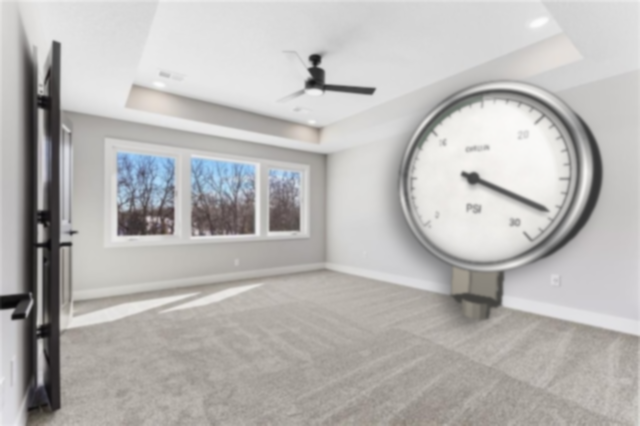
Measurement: 27.5 psi
